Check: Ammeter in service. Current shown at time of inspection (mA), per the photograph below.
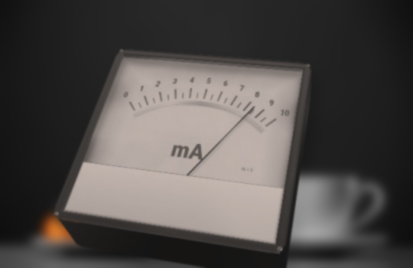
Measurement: 8.5 mA
